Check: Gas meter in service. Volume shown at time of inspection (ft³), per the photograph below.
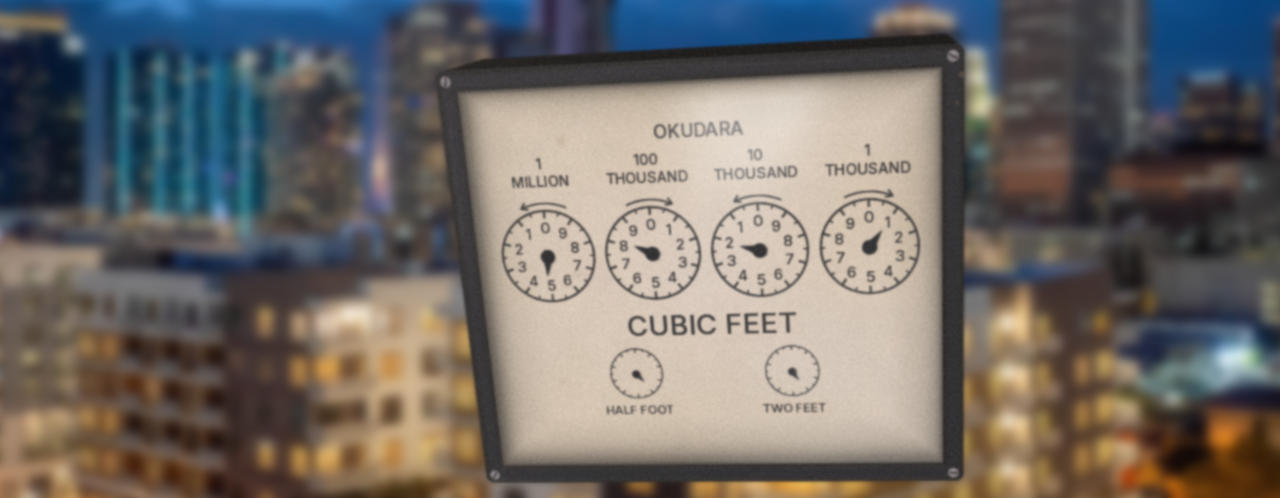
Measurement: 482100 ft³
